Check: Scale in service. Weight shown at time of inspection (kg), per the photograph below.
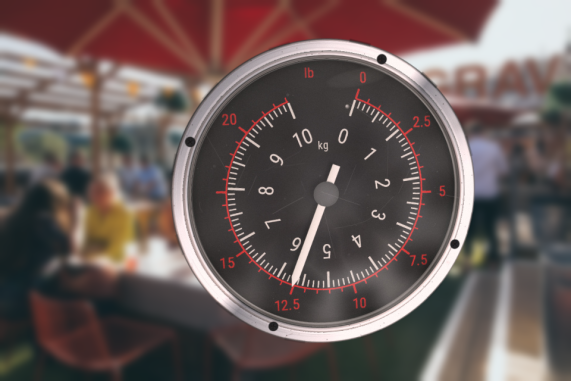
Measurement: 5.7 kg
